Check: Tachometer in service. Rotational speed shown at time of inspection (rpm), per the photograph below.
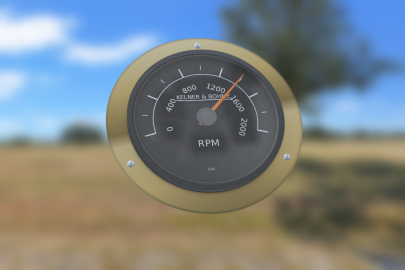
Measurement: 1400 rpm
